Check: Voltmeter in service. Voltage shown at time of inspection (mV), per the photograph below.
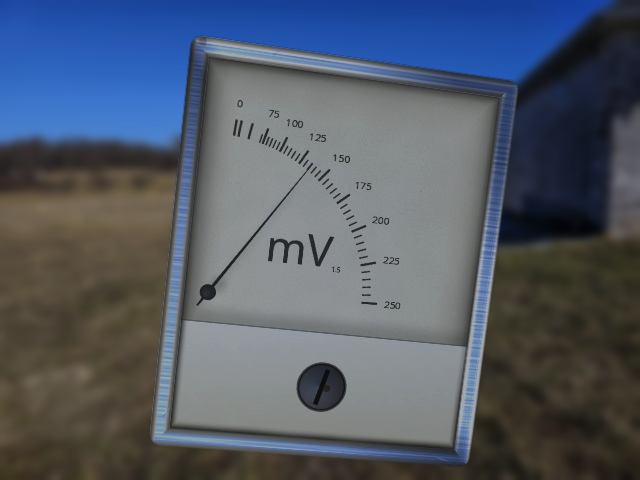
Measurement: 135 mV
